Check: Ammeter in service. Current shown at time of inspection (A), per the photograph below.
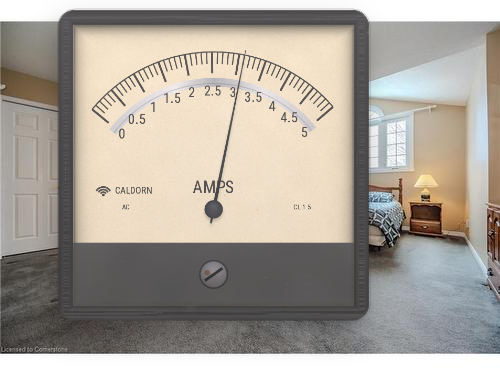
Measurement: 3.1 A
